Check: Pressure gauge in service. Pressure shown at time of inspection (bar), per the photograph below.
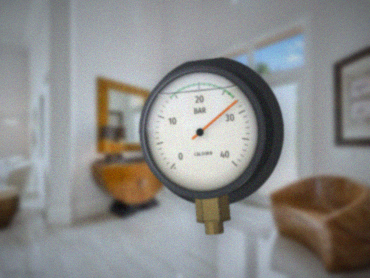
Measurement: 28 bar
